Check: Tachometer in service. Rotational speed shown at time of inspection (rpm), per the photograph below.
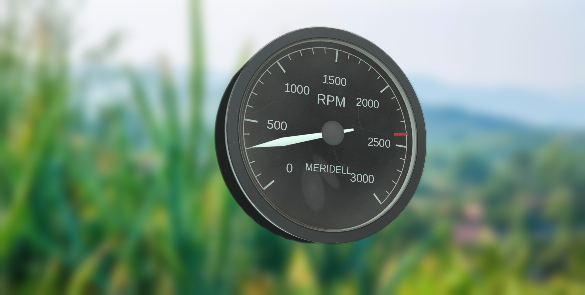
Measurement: 300 rpm
